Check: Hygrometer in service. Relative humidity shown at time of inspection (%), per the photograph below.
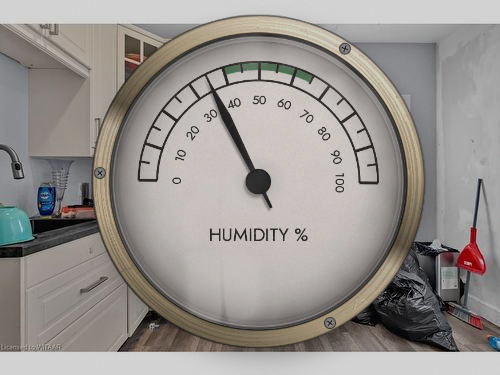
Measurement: 35 %
